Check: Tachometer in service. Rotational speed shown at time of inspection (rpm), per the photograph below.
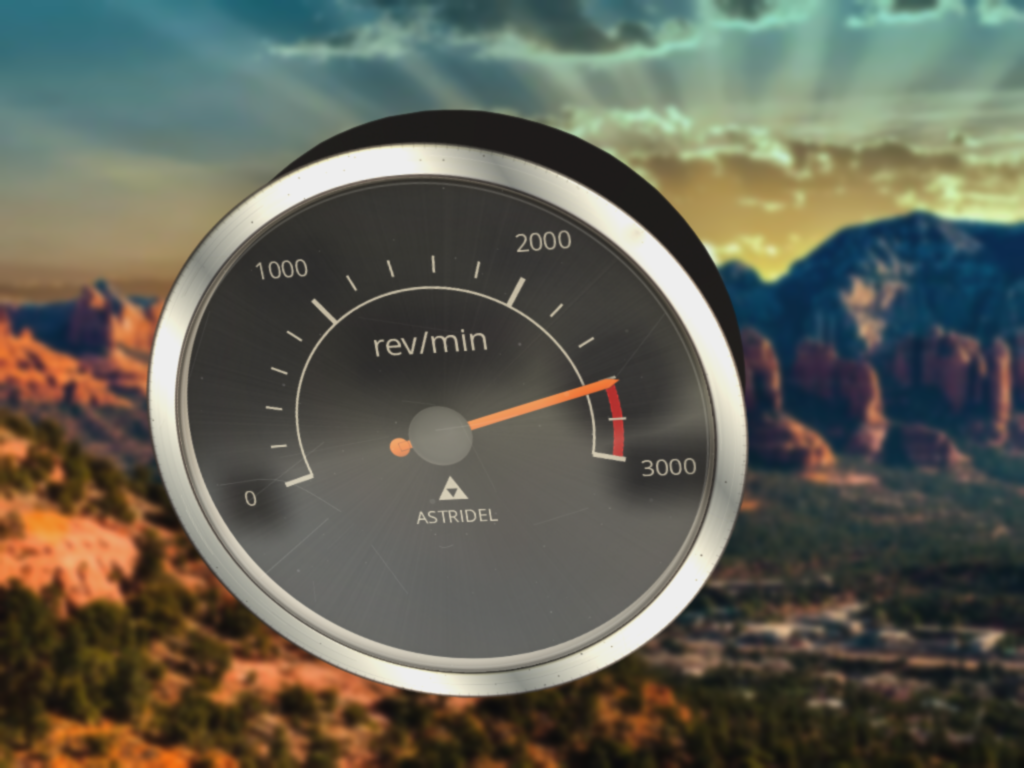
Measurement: 2600 rpm
